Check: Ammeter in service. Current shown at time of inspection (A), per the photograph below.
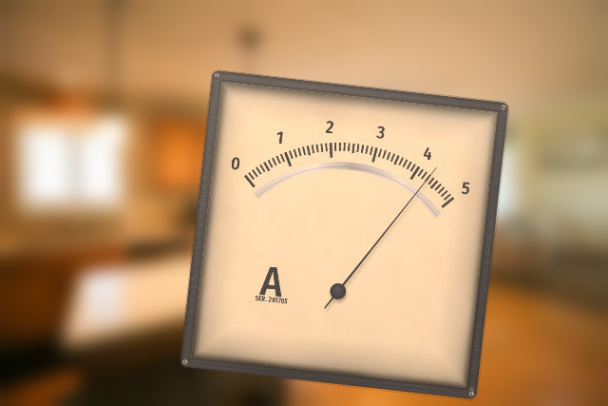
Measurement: 4.3 A
